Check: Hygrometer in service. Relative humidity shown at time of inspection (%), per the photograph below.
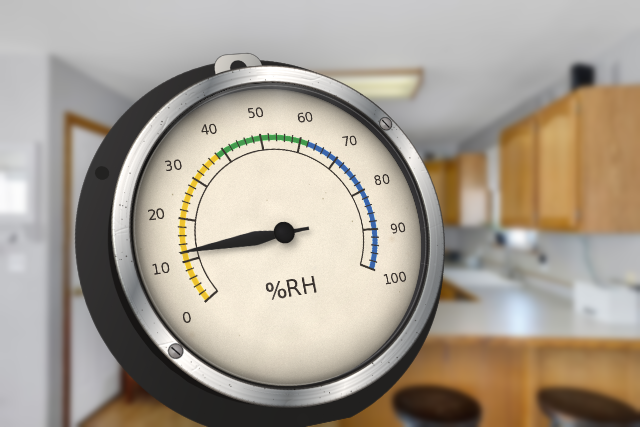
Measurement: 12 %
